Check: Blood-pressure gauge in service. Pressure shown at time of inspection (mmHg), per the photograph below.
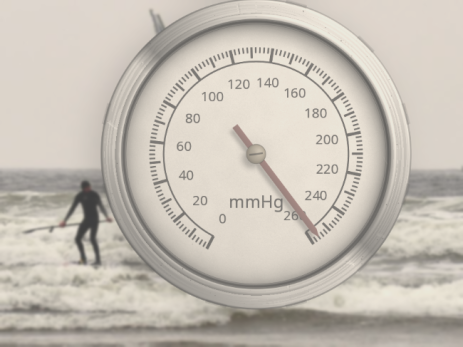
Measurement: 256 mmHg
